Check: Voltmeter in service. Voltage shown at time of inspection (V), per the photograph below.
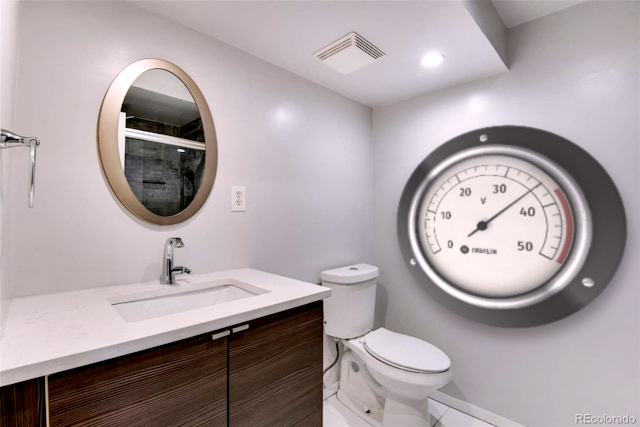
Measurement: 36 V
